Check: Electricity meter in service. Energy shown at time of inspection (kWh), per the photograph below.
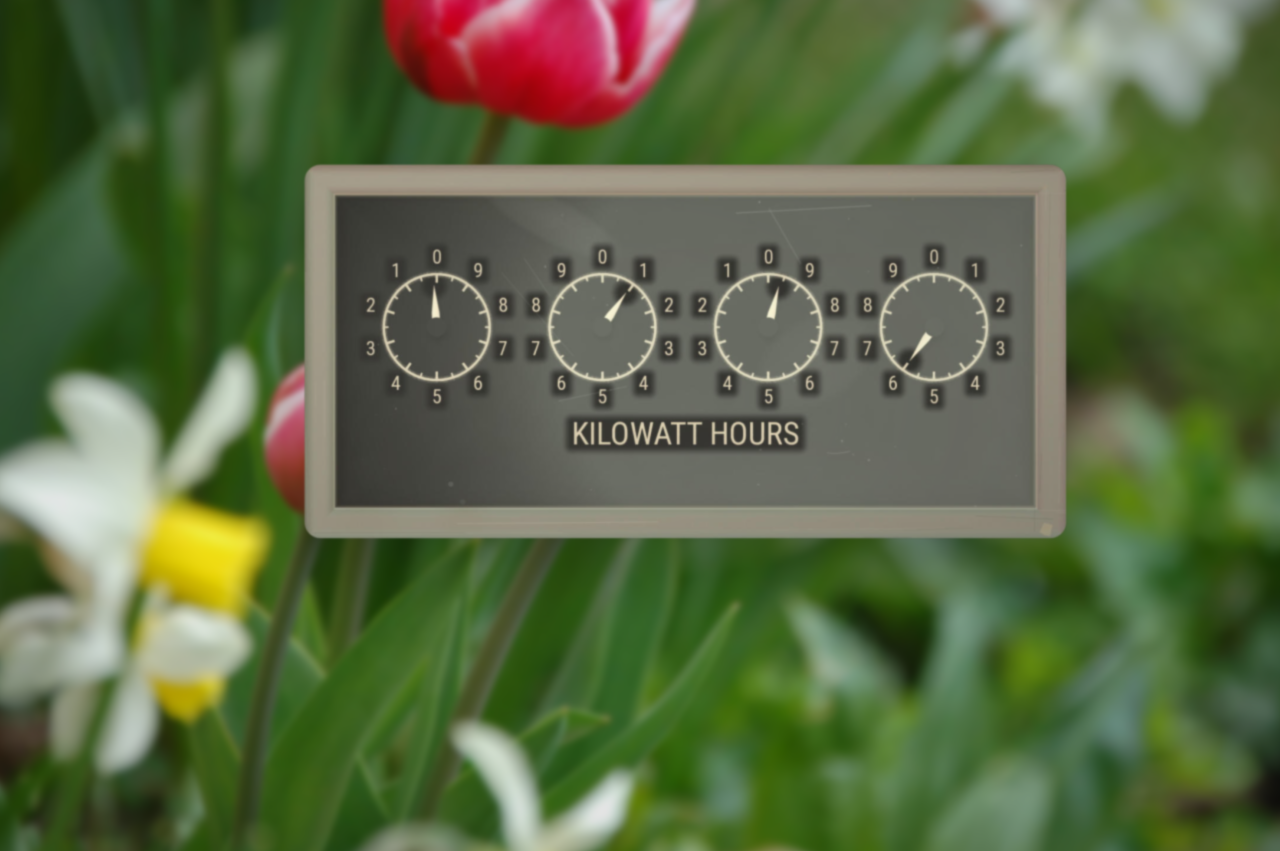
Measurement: 96 kWh
